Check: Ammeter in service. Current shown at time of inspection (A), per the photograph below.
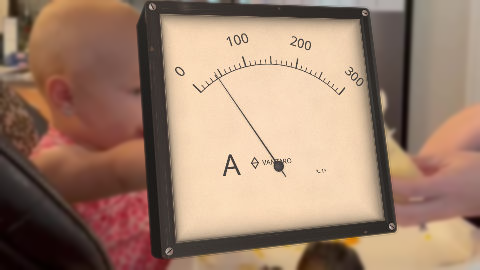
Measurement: 40 A
